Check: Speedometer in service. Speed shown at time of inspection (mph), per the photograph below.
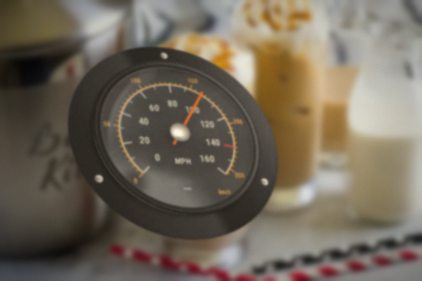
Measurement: 100 mph
